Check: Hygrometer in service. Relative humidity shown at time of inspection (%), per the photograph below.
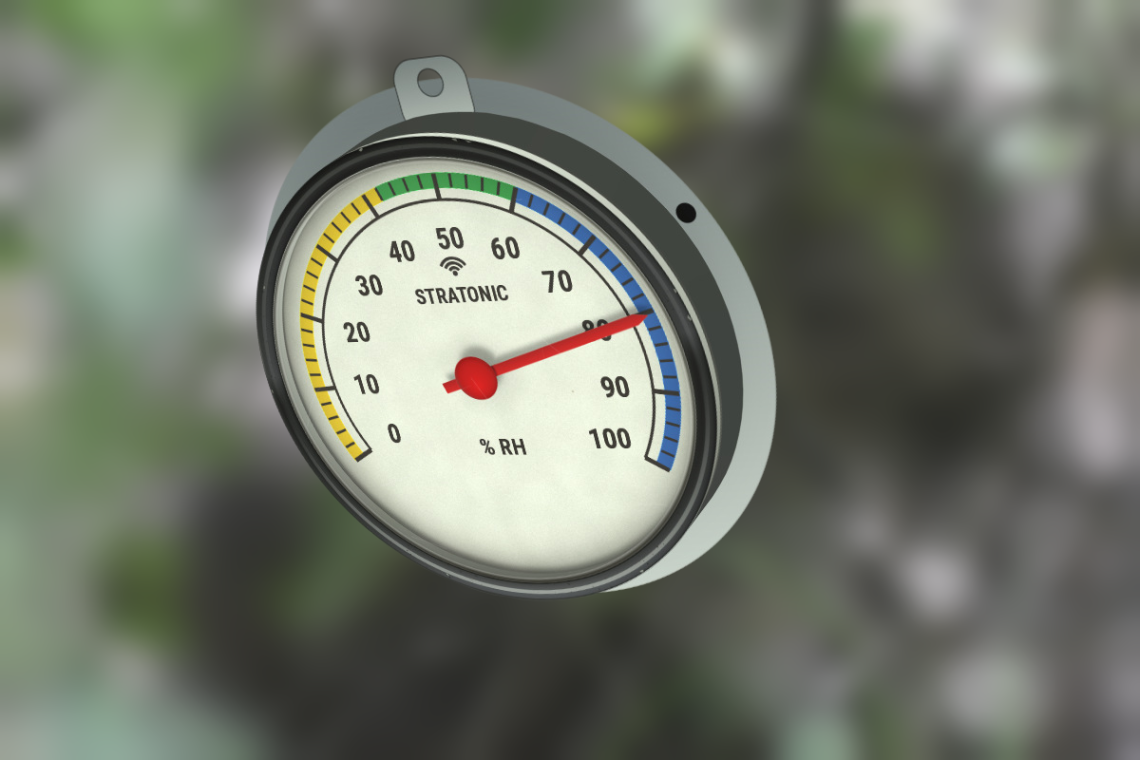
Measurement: 80 %
